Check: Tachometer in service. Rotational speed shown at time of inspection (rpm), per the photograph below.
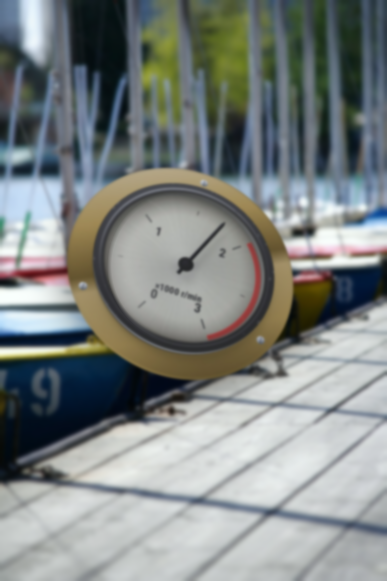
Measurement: 1750 rpm
